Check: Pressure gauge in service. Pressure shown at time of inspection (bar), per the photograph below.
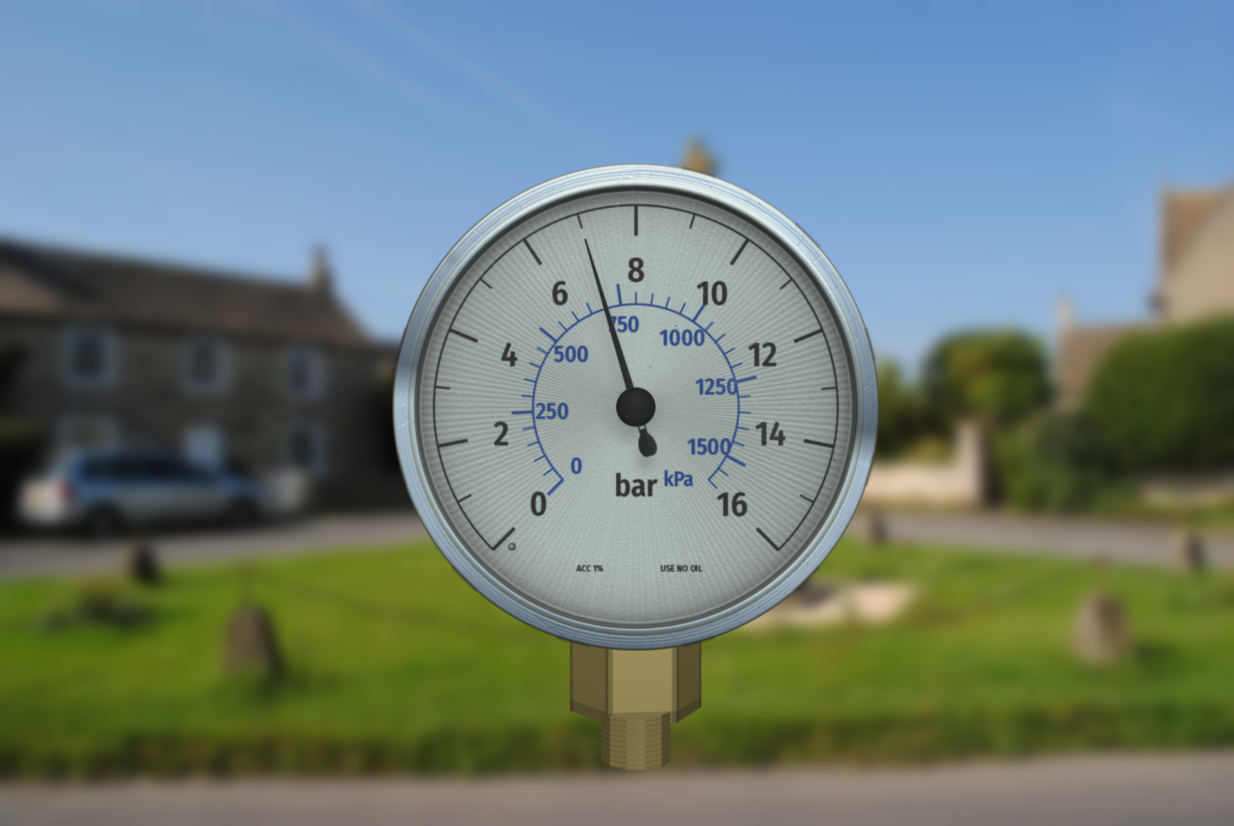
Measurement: 7 bar
